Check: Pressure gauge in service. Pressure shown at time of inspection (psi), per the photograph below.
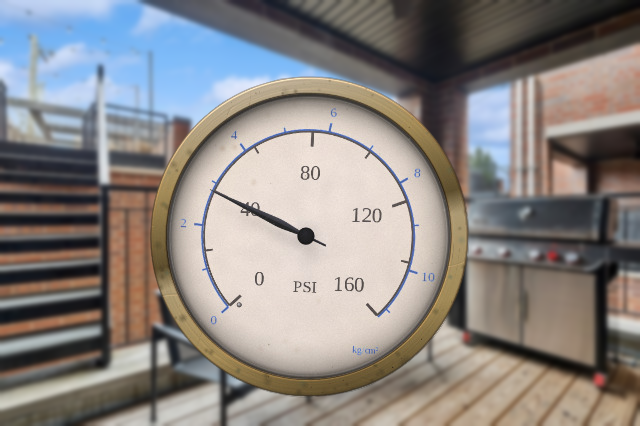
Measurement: 40 psi
